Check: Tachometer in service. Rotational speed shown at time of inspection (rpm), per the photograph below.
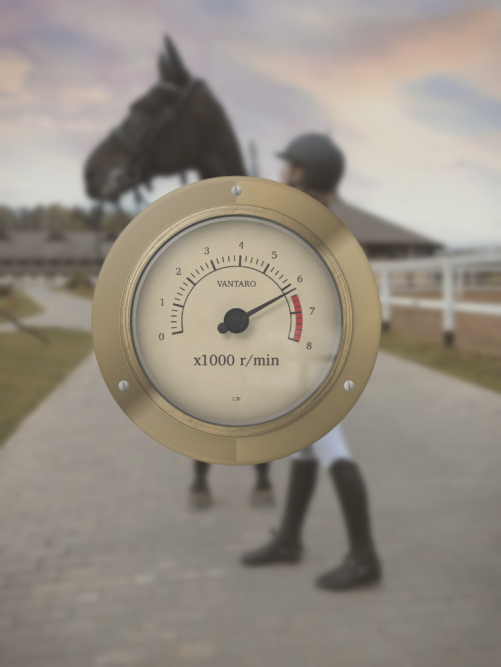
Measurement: 6200 rpm
